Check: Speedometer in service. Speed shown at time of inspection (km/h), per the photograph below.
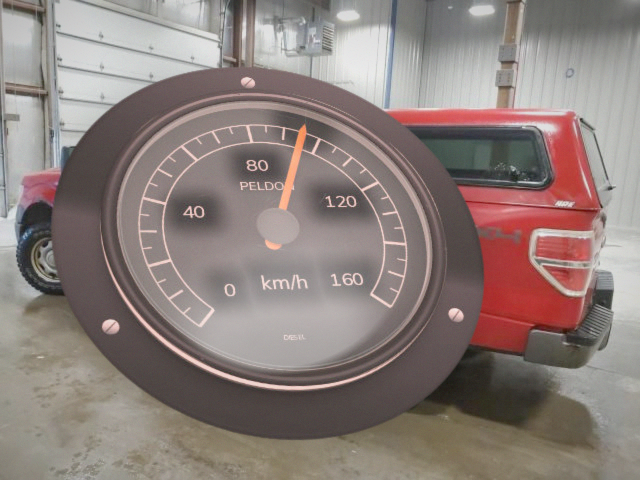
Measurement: 95 km/h
